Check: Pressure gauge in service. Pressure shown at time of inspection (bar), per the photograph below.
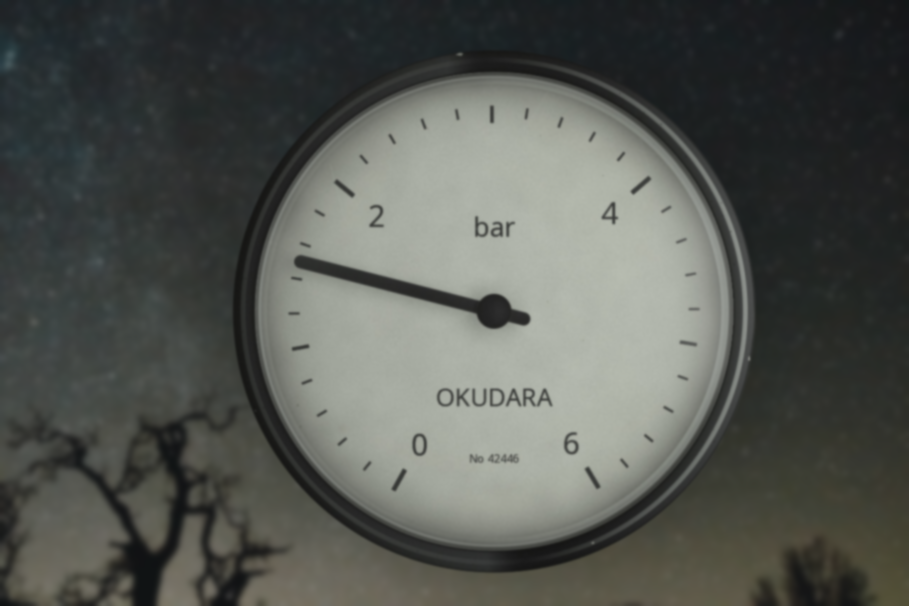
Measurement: 1.5 bar
